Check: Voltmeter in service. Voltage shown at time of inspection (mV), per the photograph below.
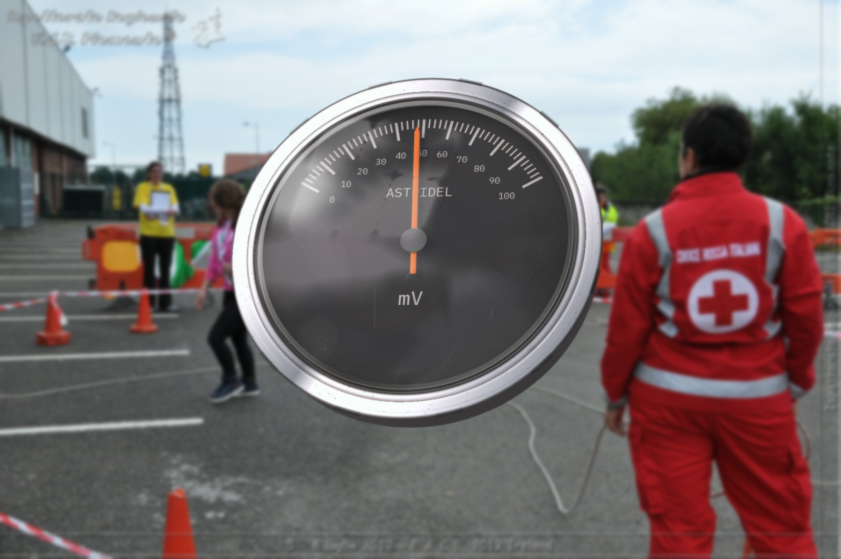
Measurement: 48 mV
